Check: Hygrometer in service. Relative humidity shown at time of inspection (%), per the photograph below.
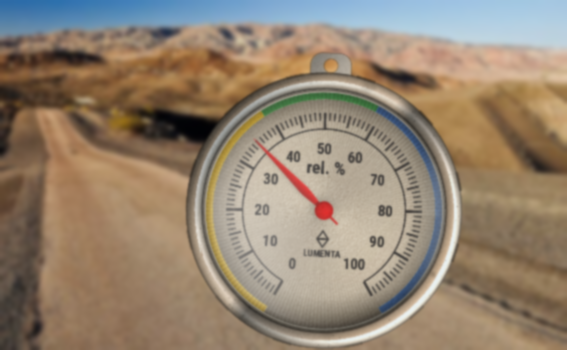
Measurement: 35 %
